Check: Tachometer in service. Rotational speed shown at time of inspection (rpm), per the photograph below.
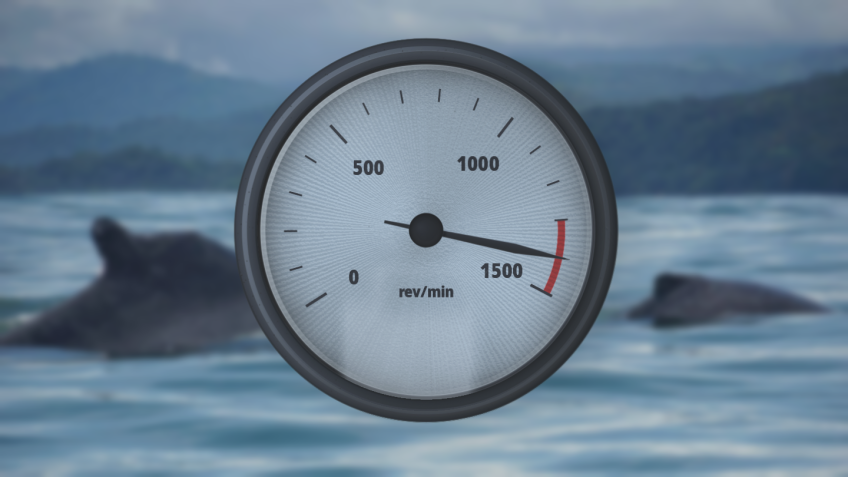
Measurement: 1400 rpm
